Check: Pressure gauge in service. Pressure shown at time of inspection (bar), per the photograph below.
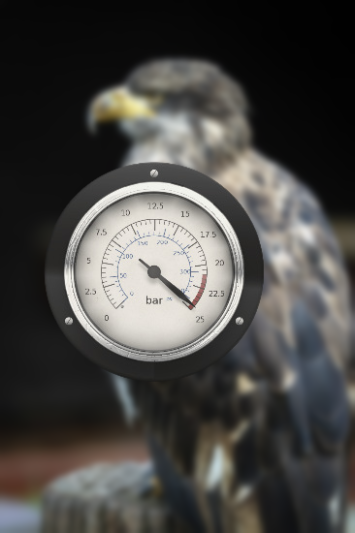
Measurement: 24.5 bar
